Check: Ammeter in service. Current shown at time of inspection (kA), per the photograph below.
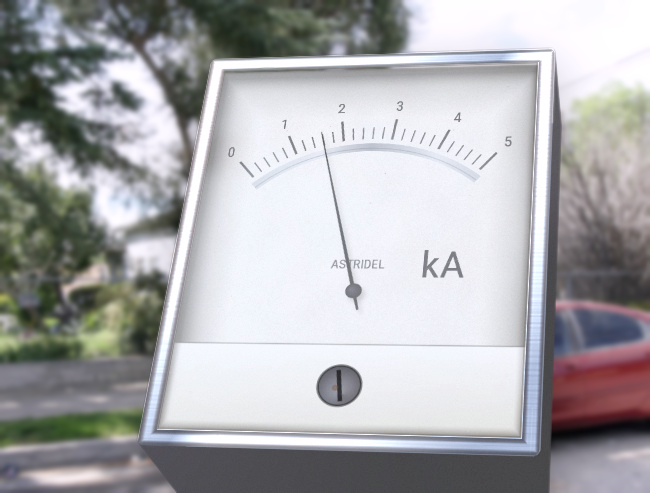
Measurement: 1.6 kA
